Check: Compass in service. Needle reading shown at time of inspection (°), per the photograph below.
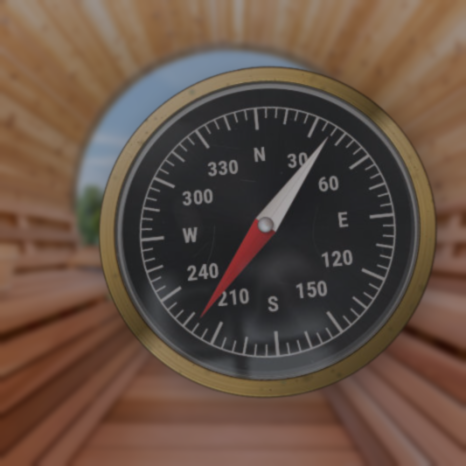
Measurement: 220 °
